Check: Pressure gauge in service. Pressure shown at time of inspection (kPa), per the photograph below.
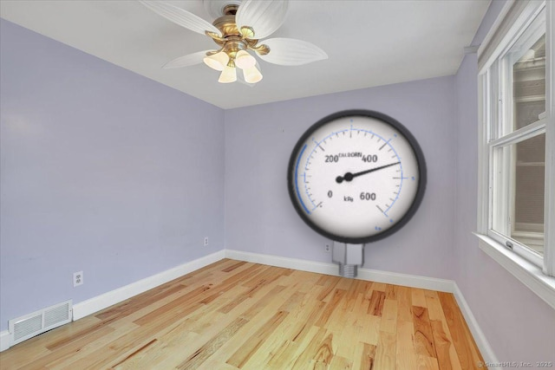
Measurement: 460 kPa
